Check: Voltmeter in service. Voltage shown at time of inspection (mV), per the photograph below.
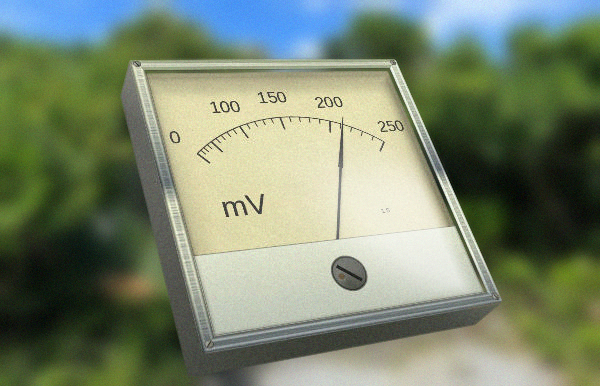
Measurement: 210 mV
